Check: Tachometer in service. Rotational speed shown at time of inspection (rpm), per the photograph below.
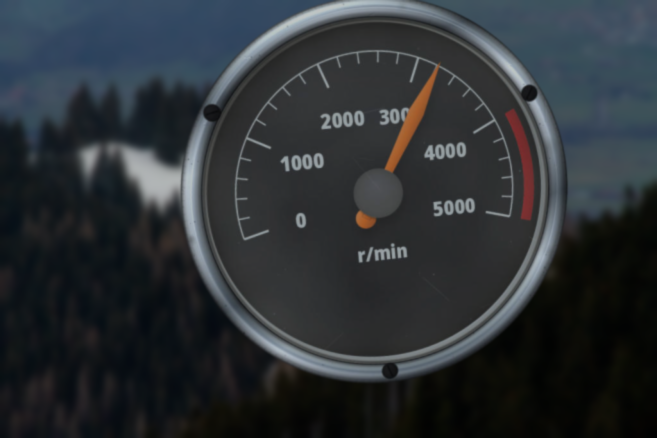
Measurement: 3200 rpm
